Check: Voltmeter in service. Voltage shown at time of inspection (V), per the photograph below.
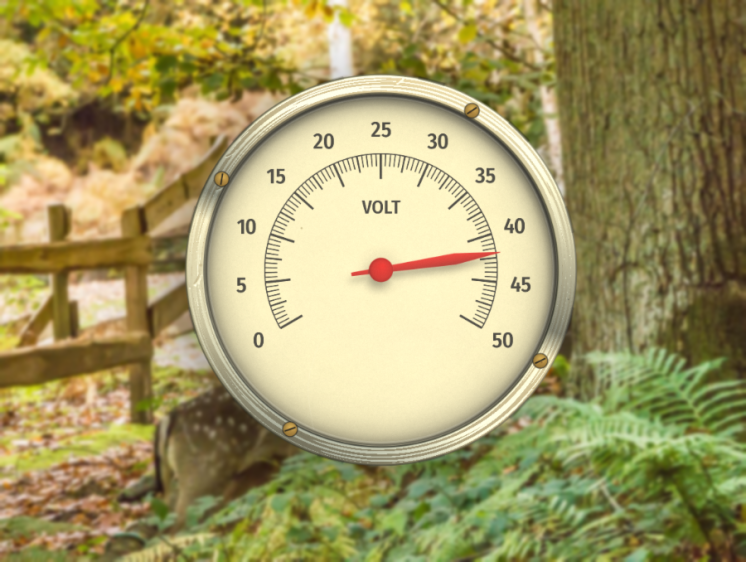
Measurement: 42 V
